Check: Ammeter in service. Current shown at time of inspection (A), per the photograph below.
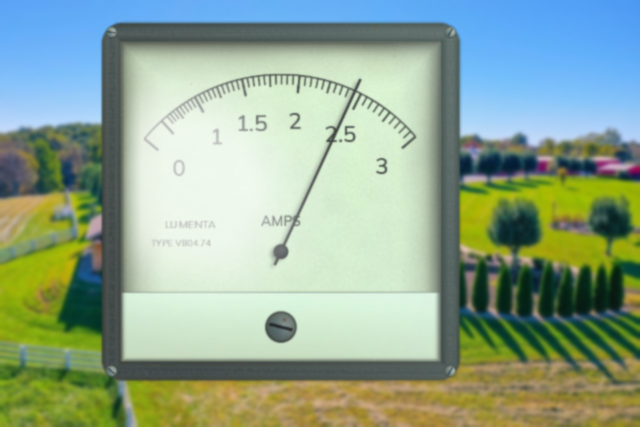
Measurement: 2.45 A
